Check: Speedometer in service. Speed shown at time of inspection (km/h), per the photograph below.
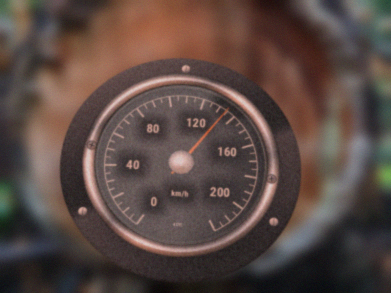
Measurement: 135 km/h
